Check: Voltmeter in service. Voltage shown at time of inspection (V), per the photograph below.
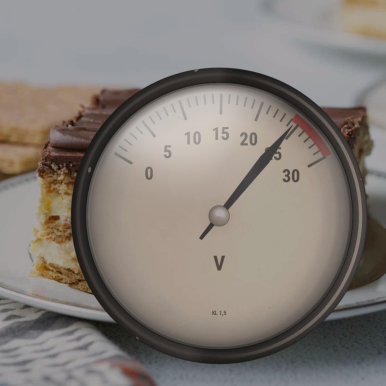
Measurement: 24.5 V
